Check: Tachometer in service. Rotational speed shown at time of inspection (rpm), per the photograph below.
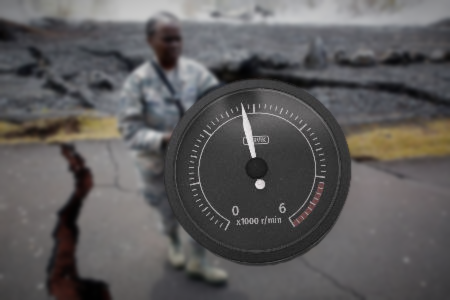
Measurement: 2800 rpm
